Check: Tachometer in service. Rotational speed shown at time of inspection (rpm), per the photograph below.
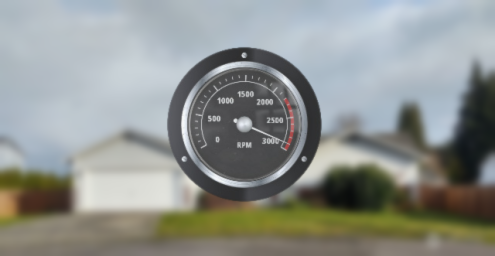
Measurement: 2900 rpm
